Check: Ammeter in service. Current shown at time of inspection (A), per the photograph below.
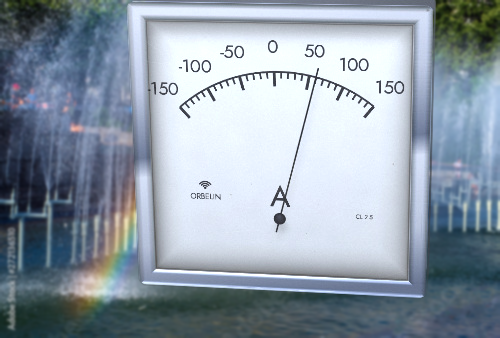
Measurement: 60 A
